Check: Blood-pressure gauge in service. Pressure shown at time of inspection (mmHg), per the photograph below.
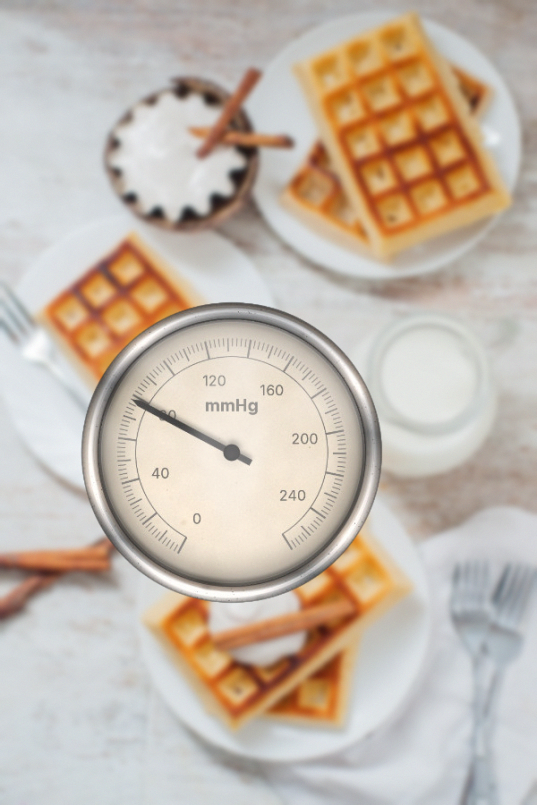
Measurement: 78 mmHg
